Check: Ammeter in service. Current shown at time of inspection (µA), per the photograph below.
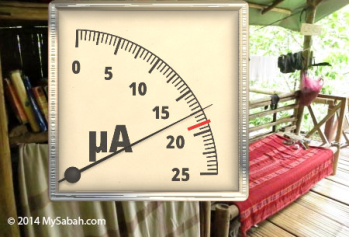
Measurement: 17.5 µA
